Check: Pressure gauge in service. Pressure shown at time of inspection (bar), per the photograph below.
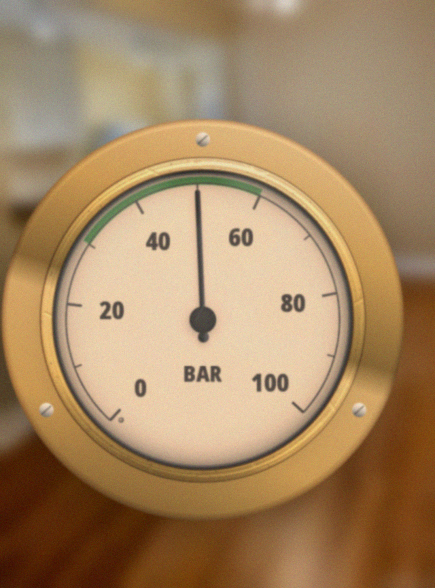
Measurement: 50 bar
